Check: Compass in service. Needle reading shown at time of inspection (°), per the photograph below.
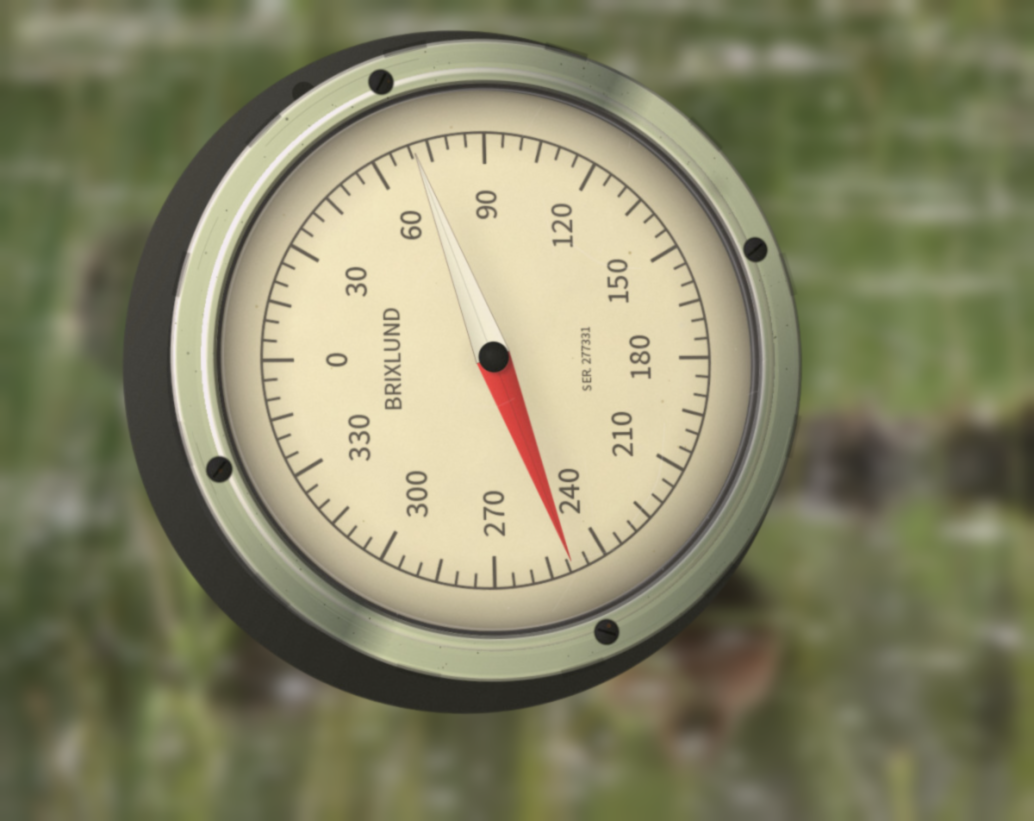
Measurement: 250 °
